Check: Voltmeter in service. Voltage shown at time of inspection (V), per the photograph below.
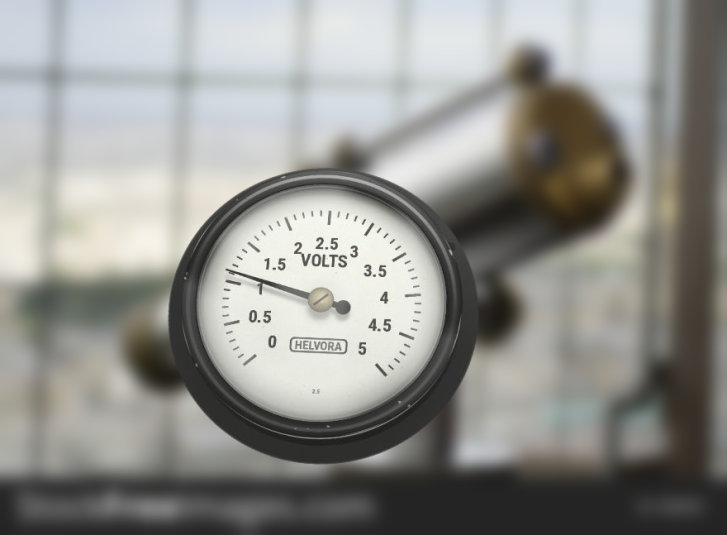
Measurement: 1.1 V
